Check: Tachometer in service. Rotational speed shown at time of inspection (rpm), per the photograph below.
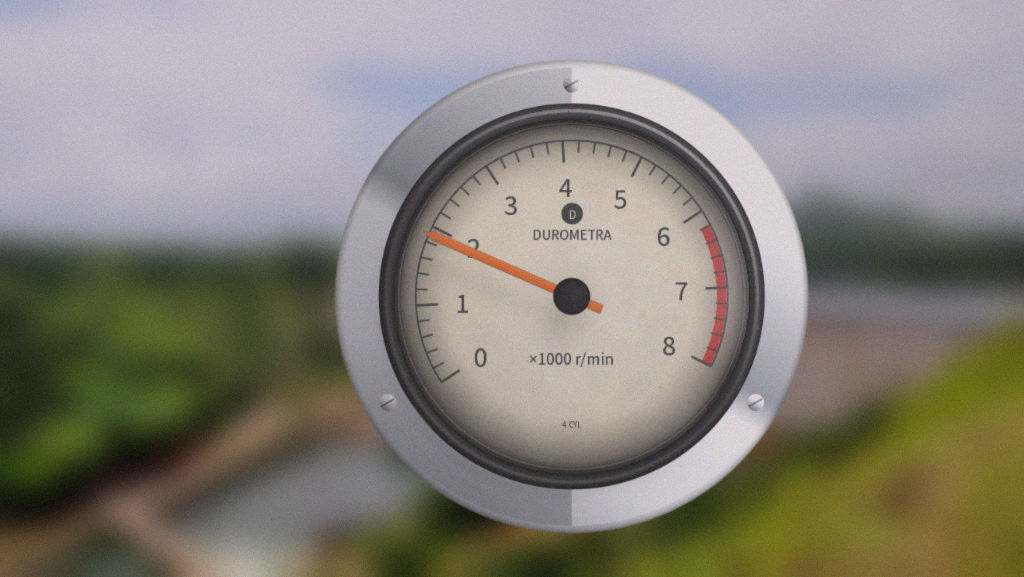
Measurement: 1900 rpm
